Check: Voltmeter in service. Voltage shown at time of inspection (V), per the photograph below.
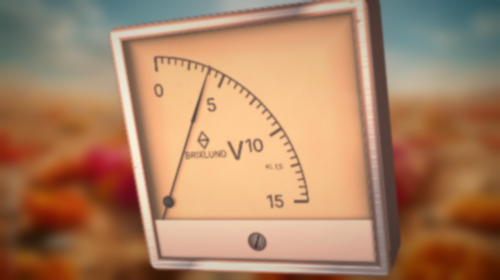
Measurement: 4 V
